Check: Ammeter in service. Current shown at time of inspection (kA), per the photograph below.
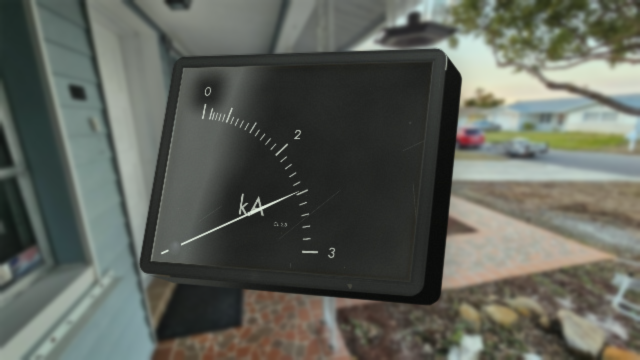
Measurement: 2.5 kA
